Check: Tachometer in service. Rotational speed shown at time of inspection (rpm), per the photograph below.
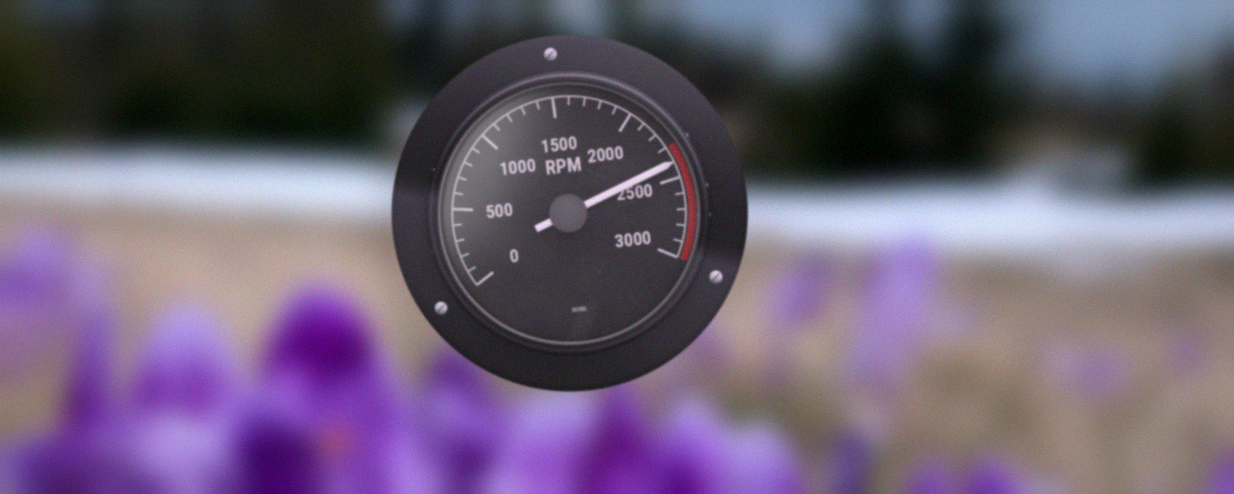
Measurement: 2400 rpm
